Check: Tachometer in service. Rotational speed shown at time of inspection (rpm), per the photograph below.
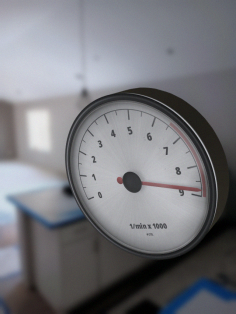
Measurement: 8750 rpm
